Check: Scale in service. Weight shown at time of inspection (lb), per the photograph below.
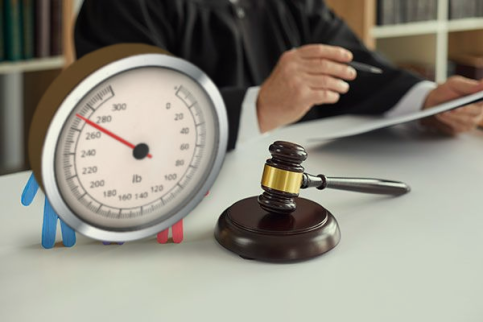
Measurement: 270 lb
